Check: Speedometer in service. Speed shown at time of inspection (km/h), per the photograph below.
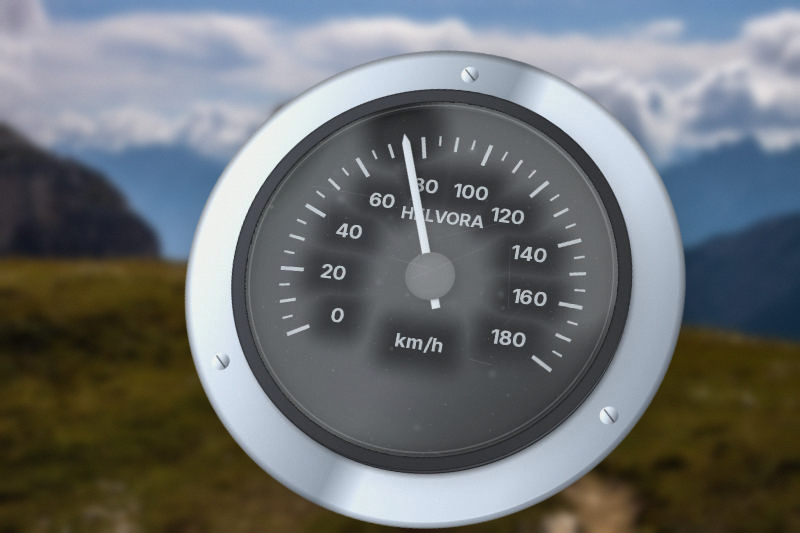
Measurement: 75 km/h
